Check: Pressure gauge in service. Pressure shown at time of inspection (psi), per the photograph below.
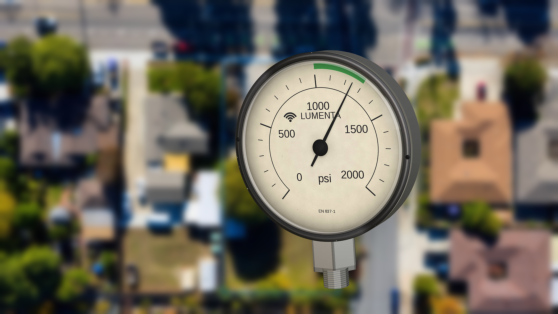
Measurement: 1250 psi
